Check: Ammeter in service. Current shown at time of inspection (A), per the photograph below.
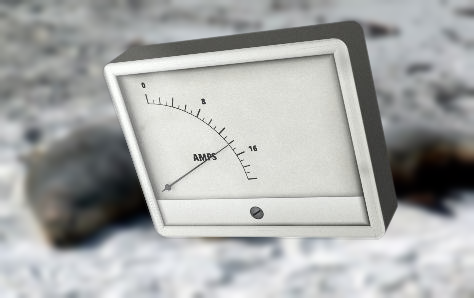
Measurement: 14 A
